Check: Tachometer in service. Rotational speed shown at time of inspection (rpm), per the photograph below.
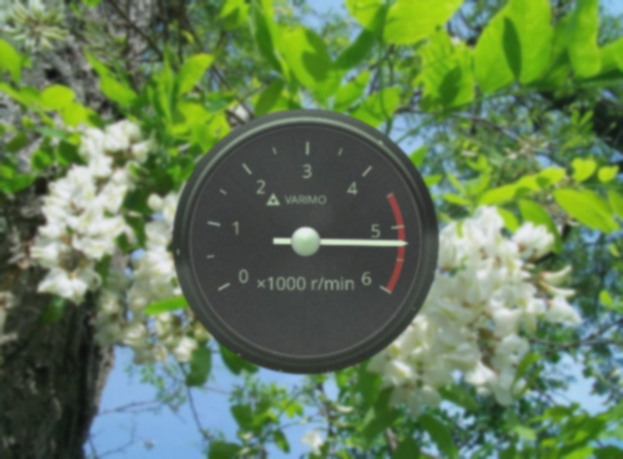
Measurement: 5250 rpm
